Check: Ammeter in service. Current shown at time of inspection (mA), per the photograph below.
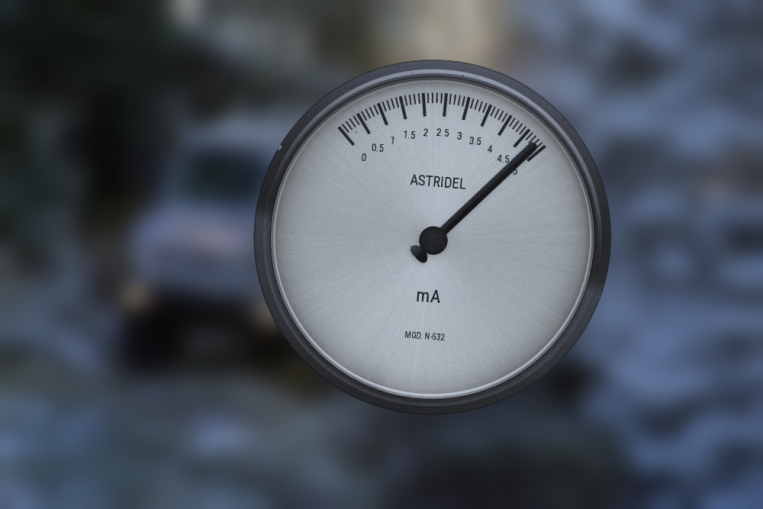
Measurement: 4.8 mA
